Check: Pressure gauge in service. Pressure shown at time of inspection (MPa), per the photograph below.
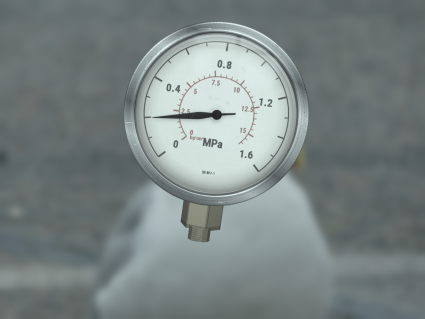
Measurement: 0.2 MPa
